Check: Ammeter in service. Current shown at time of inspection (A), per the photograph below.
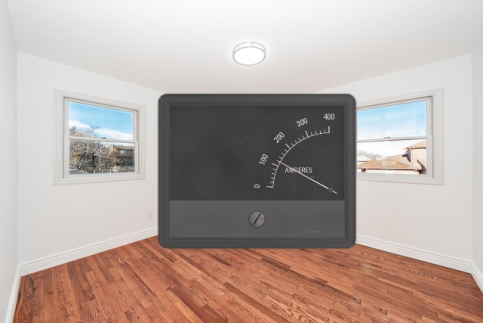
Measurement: 120 A
